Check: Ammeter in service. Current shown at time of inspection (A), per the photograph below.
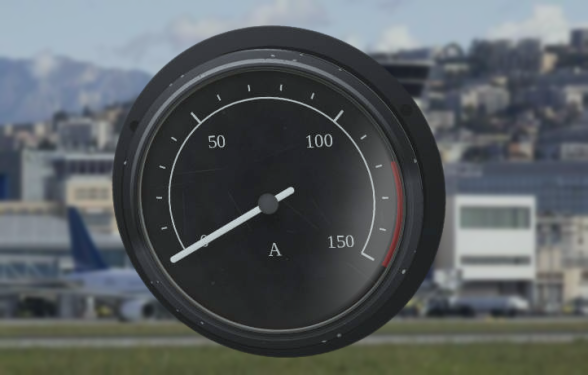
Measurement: 0 A
